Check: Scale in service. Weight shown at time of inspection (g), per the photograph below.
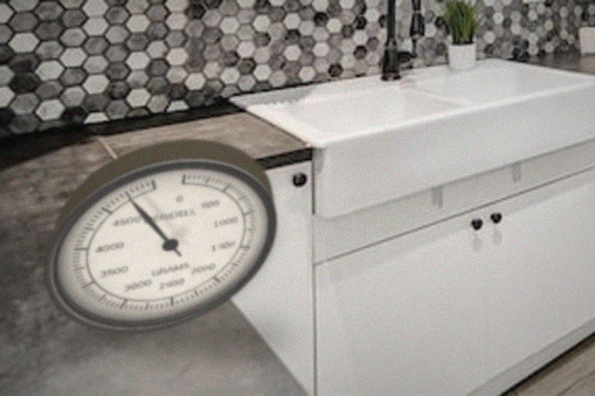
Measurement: 4750 g
